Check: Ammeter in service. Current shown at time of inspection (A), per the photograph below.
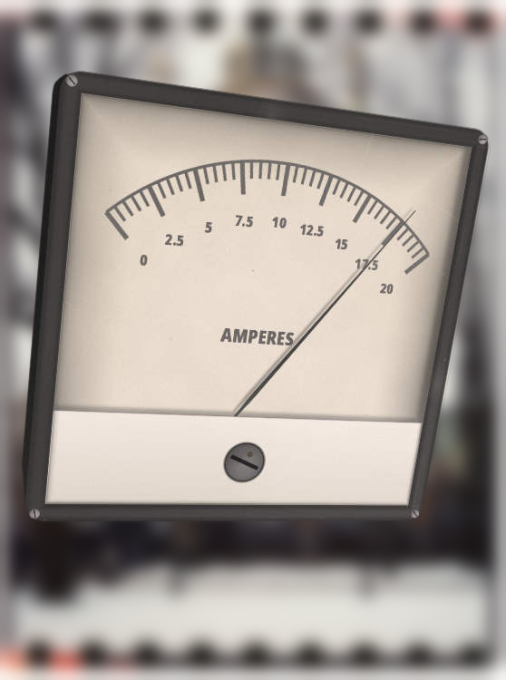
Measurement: 17.5 A
